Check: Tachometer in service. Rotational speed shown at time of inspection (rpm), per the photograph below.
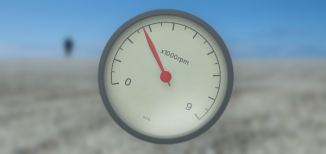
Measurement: 2750 rpm
